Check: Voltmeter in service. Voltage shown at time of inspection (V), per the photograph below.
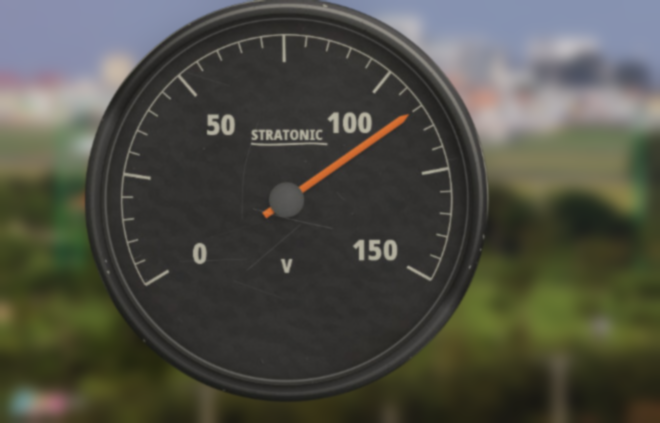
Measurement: 110 V
